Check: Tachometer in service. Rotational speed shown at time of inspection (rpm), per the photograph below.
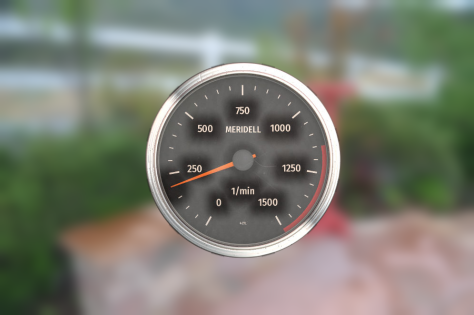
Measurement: 200 rpm
